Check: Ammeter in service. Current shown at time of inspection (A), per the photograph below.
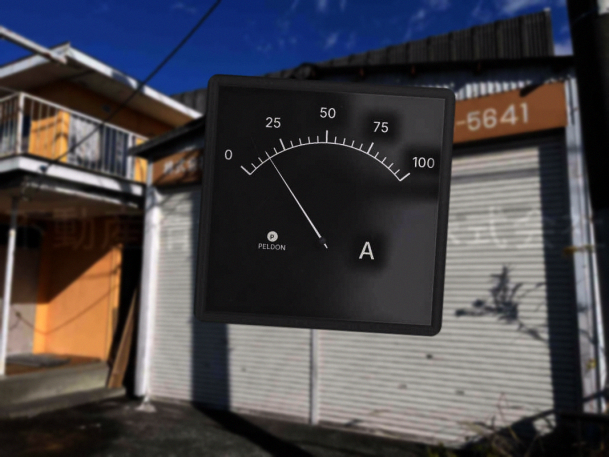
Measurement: 15 A
